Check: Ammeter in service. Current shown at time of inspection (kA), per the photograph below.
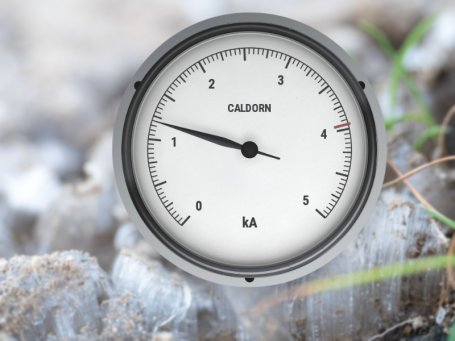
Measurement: 1.2 kA
